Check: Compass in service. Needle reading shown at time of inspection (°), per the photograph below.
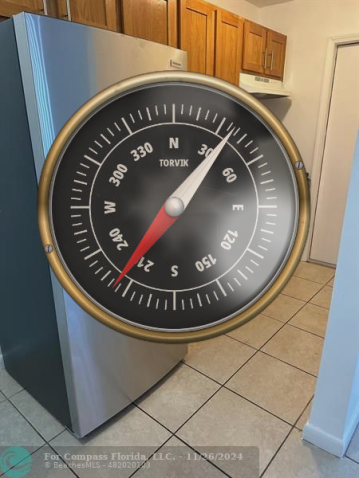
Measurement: 217.5 °
